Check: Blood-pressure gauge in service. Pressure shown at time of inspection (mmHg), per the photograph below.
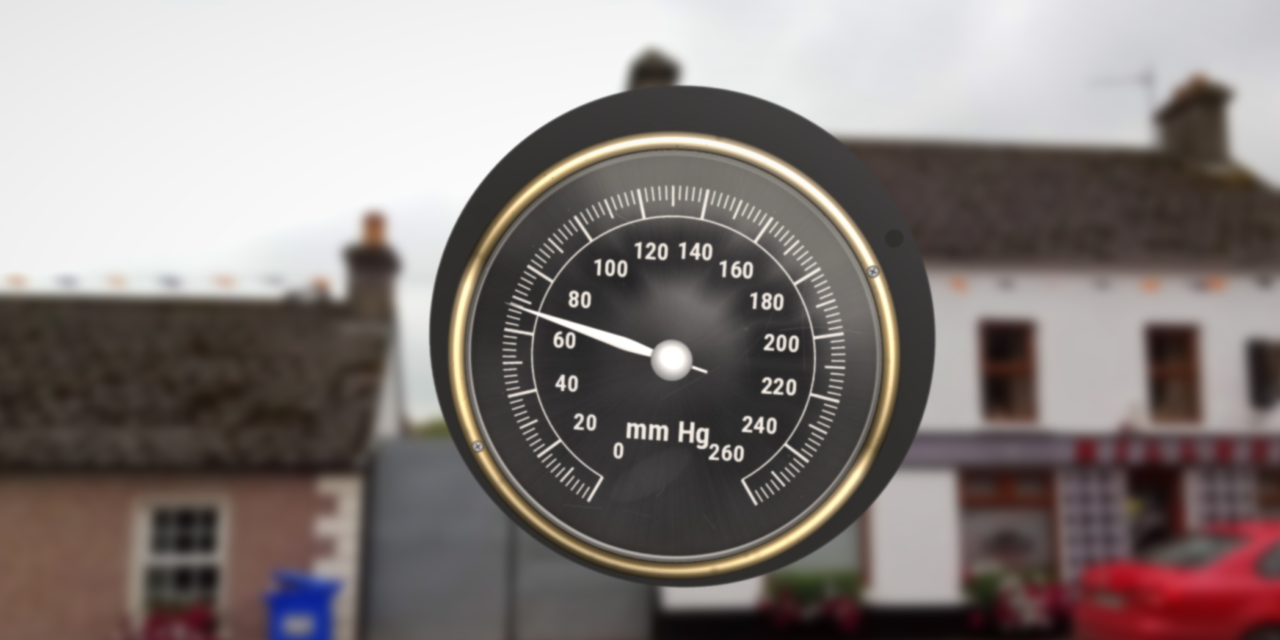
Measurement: 68 mmHg
